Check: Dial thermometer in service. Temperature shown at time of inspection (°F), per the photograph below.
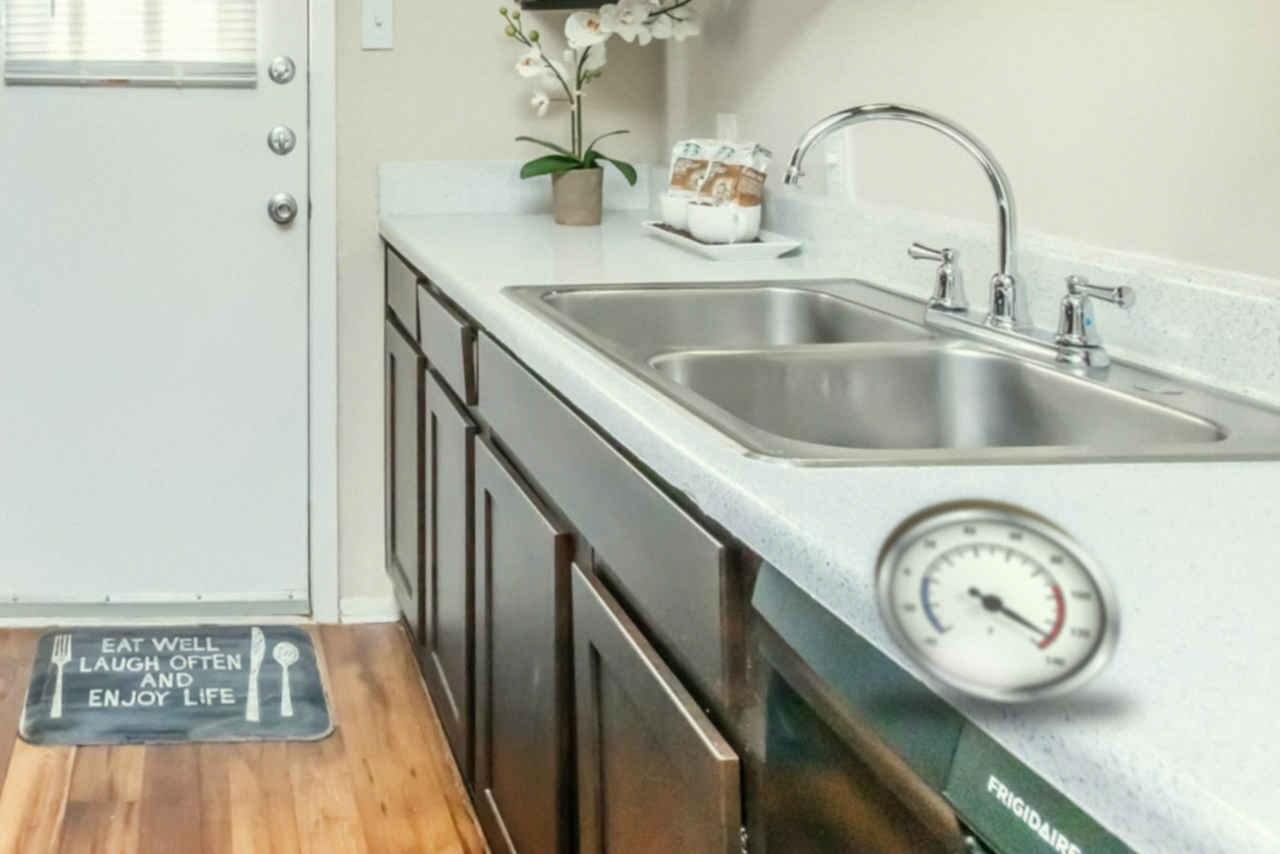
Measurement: 130 °F
